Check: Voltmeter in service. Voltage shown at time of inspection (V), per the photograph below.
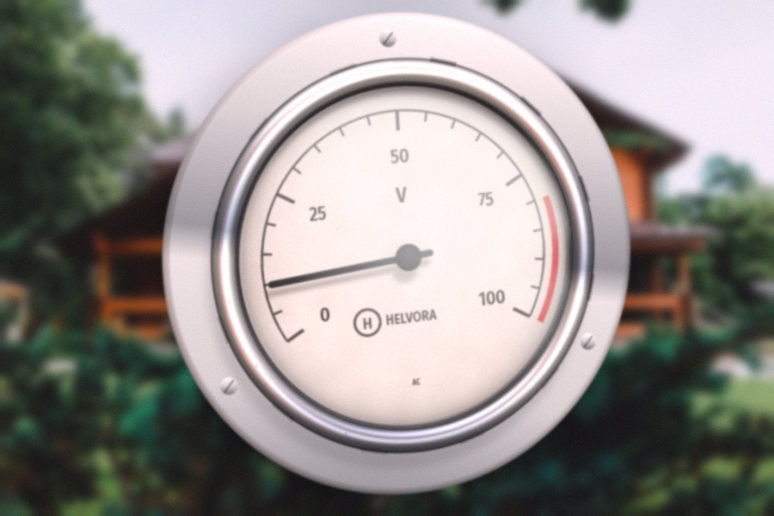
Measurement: 10 V
